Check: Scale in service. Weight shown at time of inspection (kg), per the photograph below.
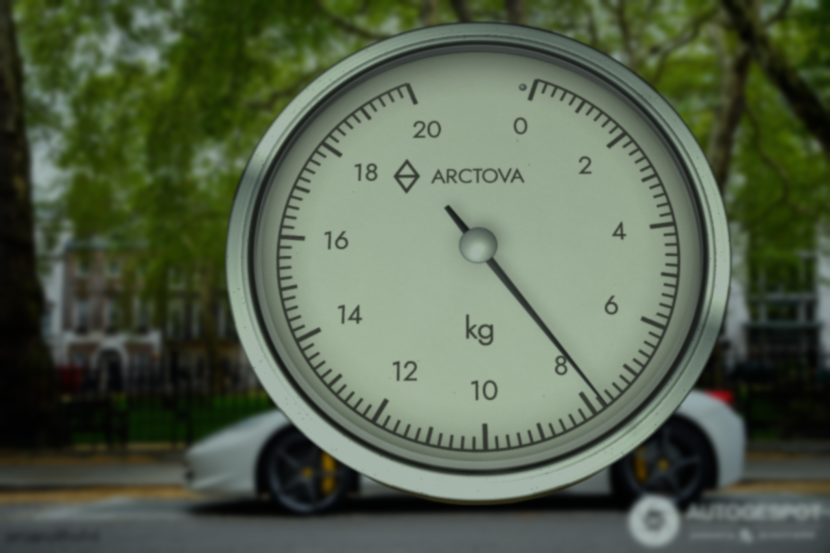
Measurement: 7.8 kg
